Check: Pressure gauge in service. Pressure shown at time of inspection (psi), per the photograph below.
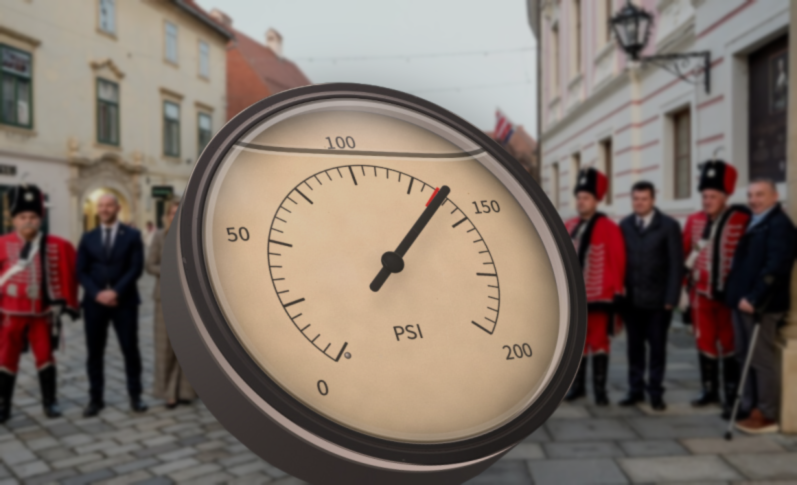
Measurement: 137.5 psi
